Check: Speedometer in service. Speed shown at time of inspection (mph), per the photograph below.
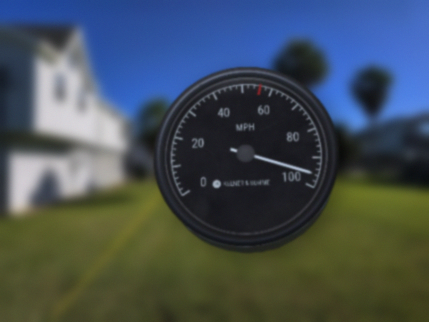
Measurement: 96 mph
